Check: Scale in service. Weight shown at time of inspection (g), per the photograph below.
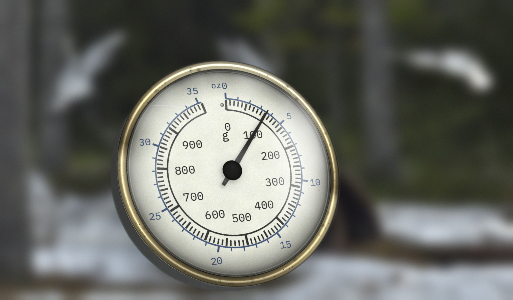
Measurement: 100 g
